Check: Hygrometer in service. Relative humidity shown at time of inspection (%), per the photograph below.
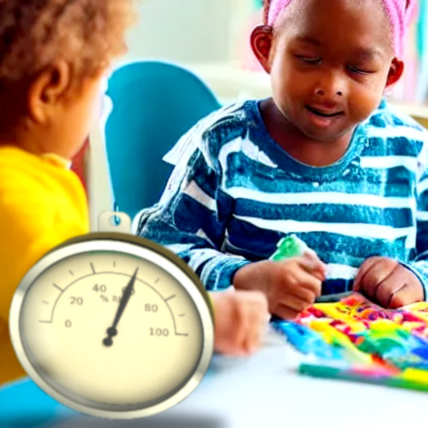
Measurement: 60 %
